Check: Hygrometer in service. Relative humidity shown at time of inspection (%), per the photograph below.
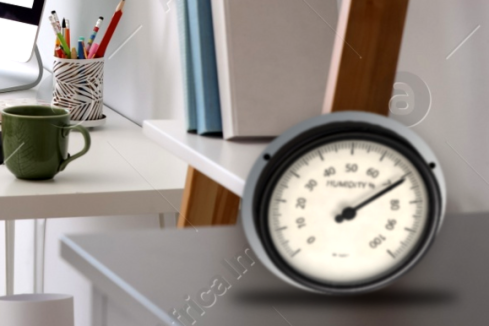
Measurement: 70 %
